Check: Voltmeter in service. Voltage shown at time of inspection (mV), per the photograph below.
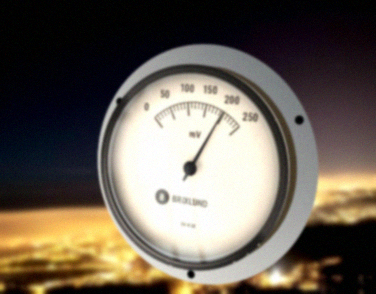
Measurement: 200 mV
